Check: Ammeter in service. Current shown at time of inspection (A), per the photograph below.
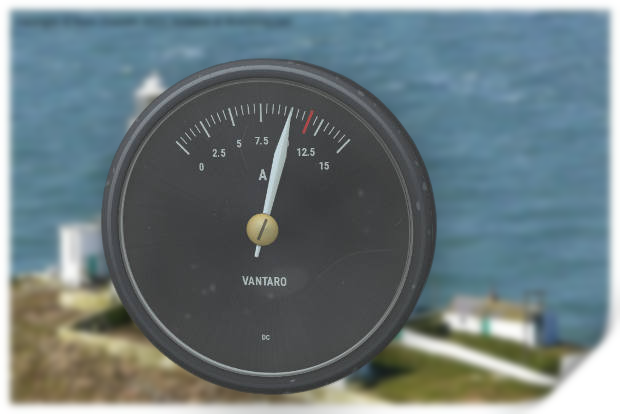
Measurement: 10 A
